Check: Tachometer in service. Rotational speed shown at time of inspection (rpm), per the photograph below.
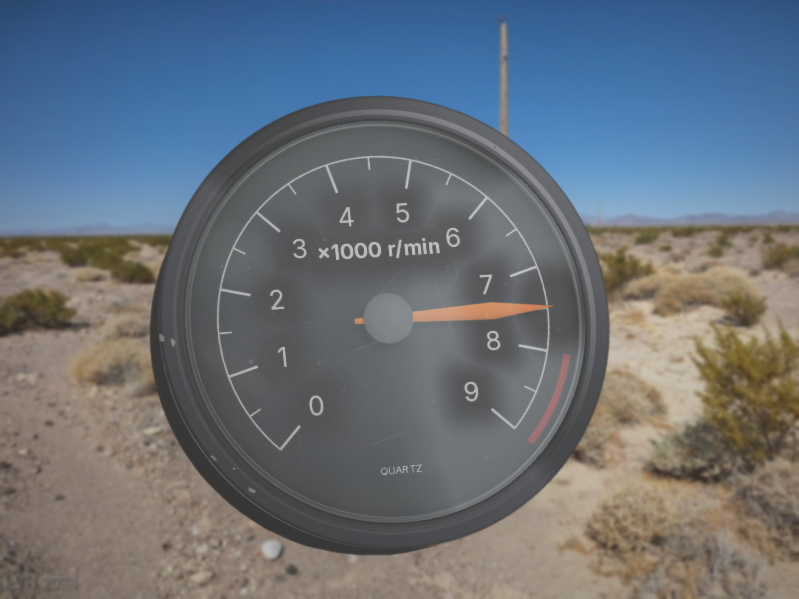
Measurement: 7500 rpm
